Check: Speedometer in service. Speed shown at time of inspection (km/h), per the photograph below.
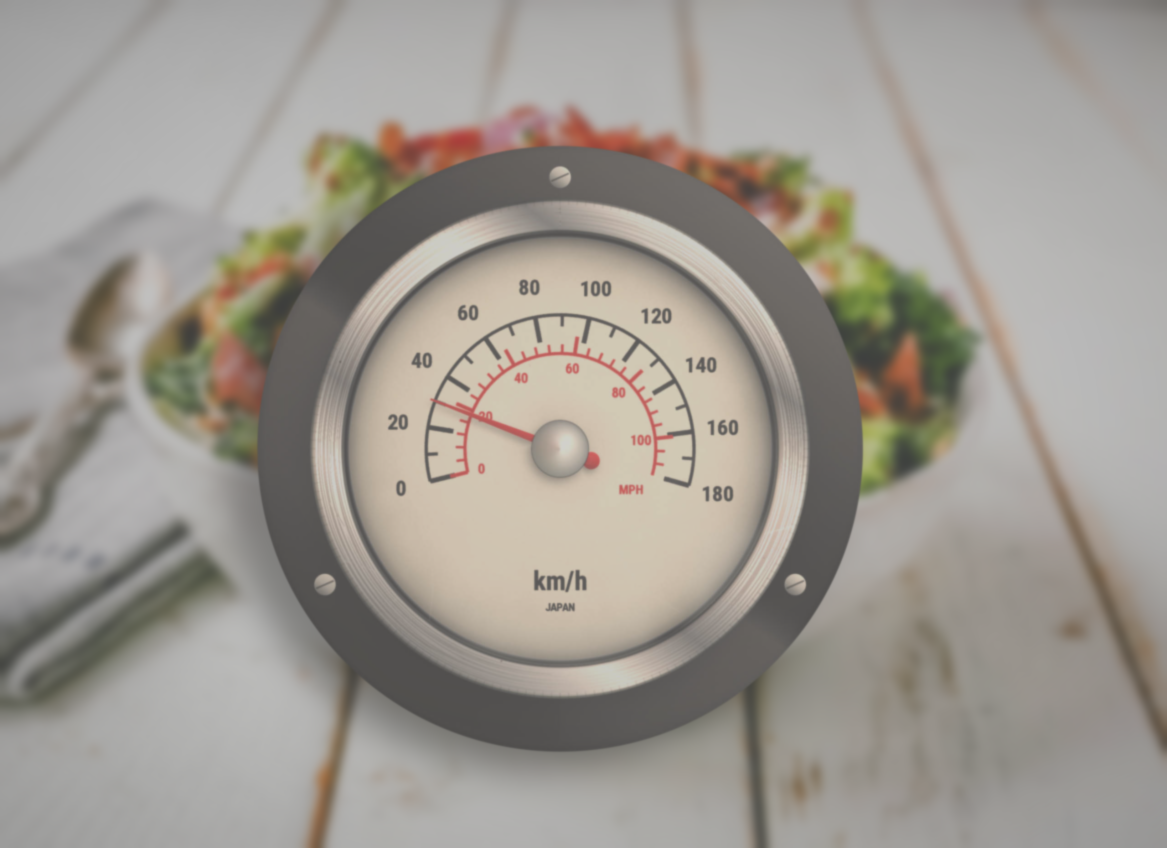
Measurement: 30 km/h
